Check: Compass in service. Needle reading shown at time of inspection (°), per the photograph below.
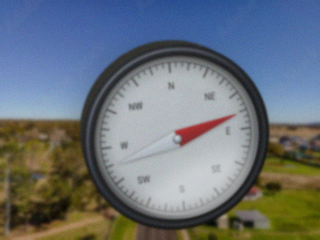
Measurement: 75 °
